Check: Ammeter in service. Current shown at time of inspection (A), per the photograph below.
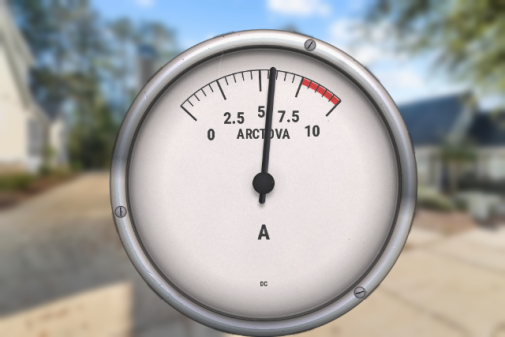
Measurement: 5.75 A
